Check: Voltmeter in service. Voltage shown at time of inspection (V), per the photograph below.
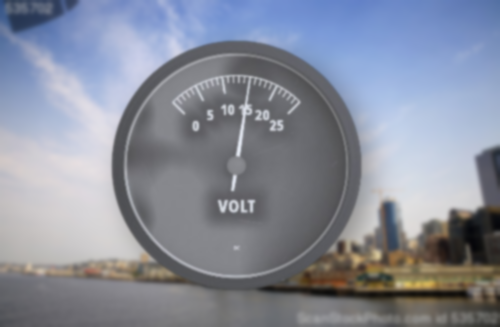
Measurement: 15 V
